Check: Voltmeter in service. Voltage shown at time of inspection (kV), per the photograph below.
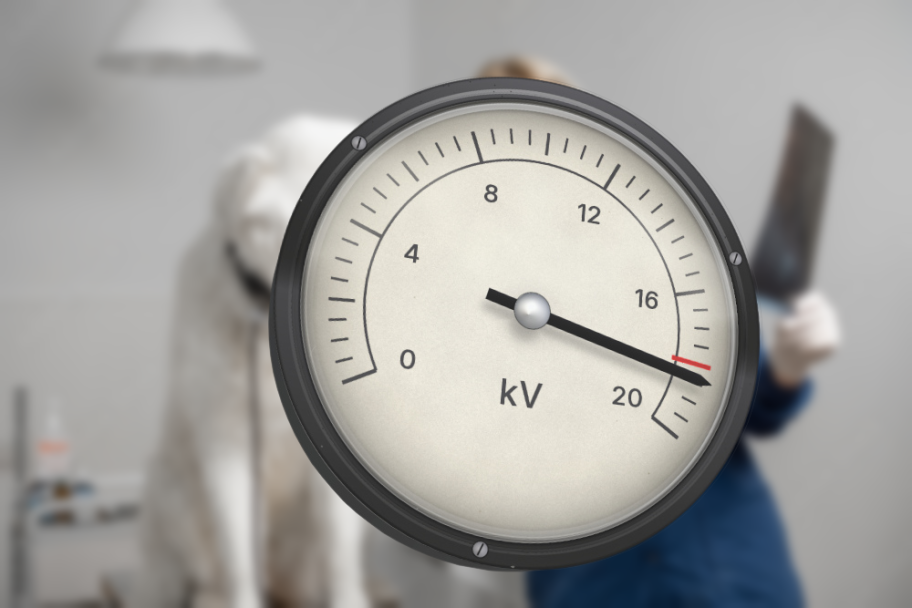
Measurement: 18.5 kV
